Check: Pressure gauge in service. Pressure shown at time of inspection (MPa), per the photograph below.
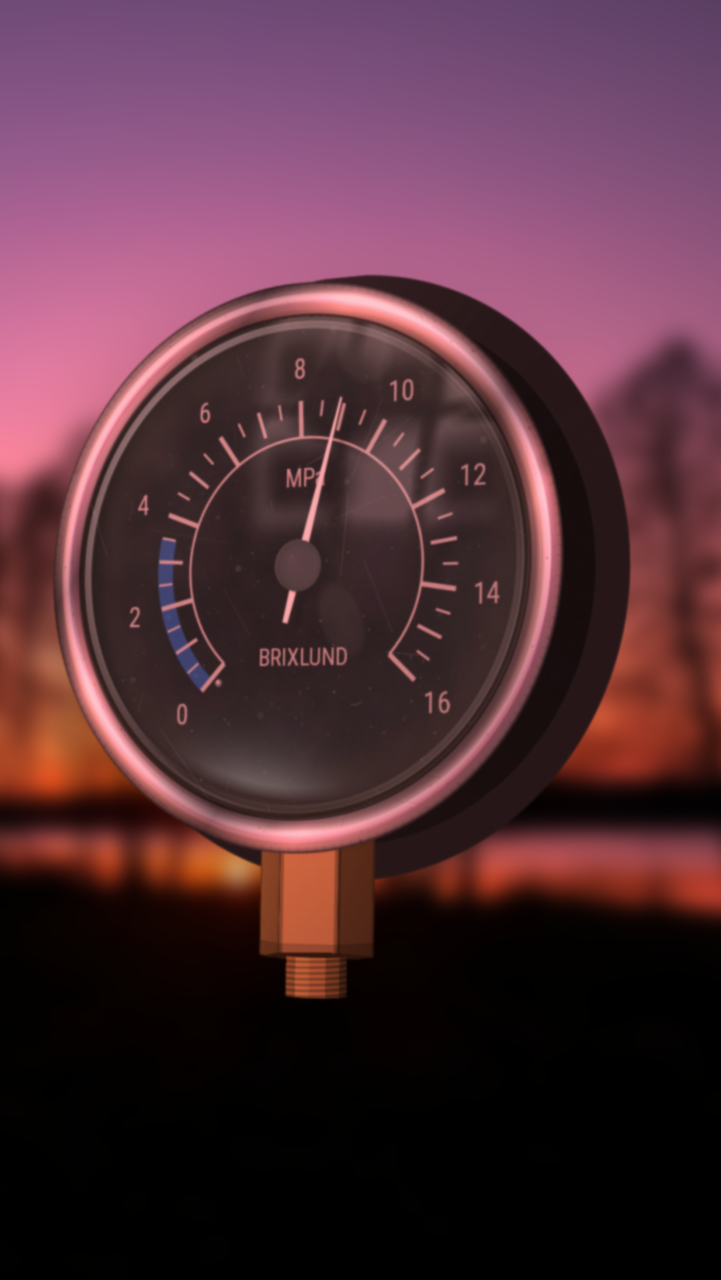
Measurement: 9 MPa
